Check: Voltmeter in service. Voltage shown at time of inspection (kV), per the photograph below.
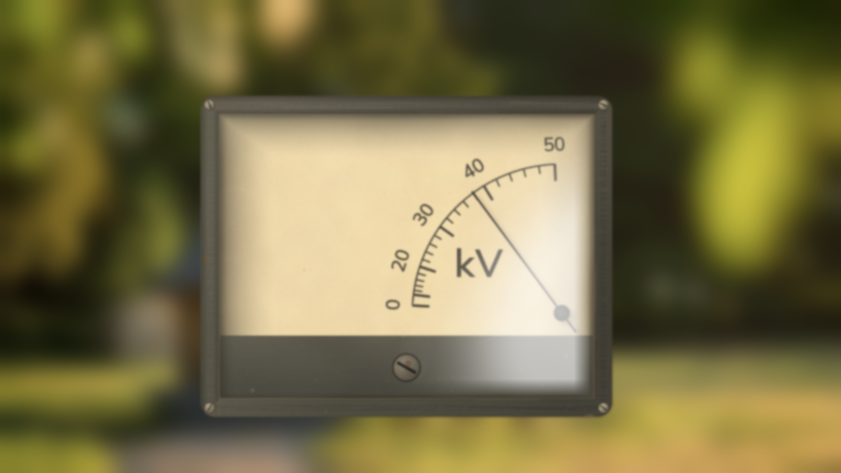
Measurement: 38 kV
